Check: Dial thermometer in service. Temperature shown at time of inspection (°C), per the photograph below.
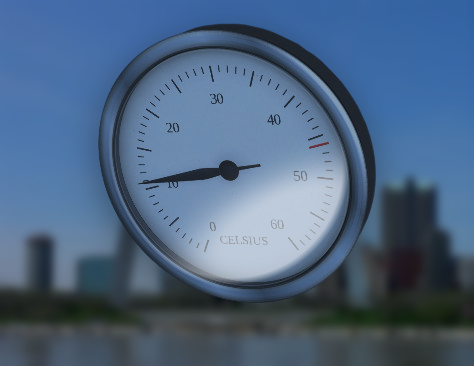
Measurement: 11 °C
